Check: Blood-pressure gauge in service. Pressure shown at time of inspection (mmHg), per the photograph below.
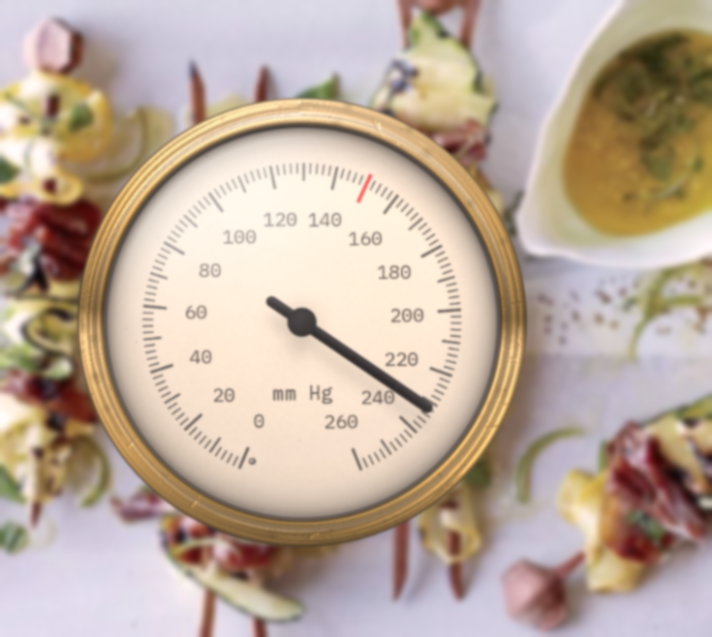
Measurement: 232 mmHg
